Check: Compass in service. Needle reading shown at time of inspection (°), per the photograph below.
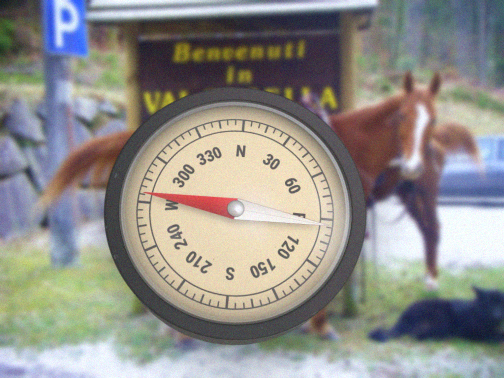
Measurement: 275 °
